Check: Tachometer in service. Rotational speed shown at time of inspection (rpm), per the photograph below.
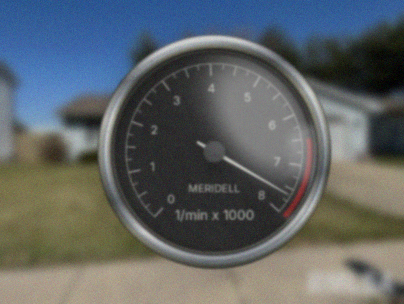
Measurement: 7625 rpm
